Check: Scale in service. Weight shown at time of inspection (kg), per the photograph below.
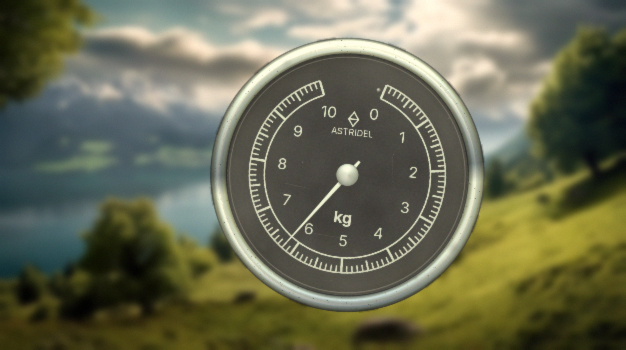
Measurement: 6.2 kg
